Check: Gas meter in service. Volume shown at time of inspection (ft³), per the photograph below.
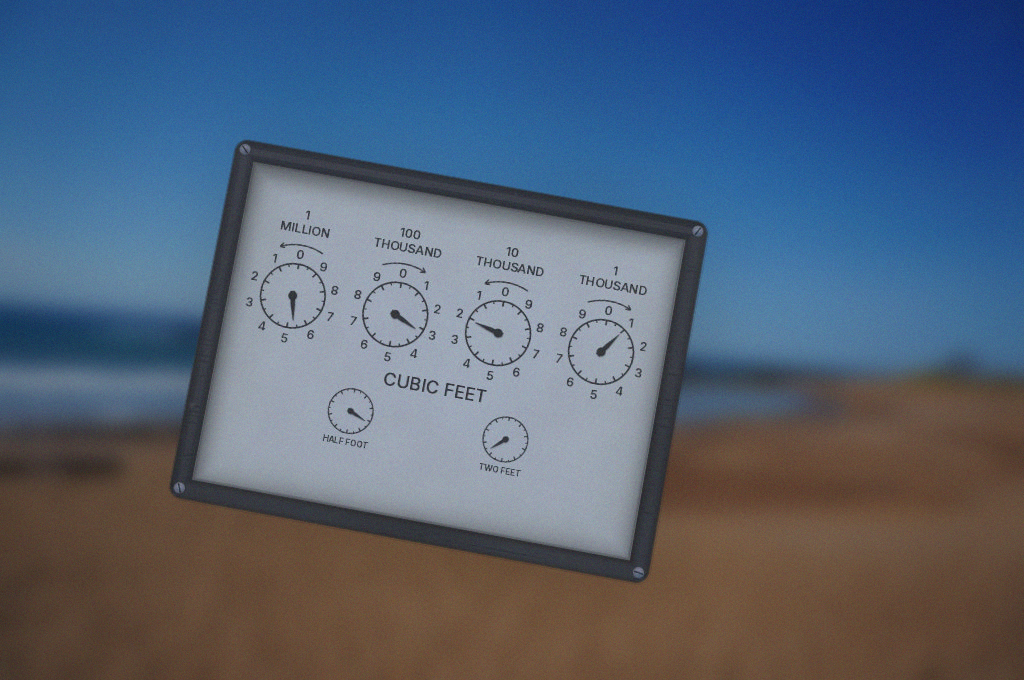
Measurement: 532100 ft³
